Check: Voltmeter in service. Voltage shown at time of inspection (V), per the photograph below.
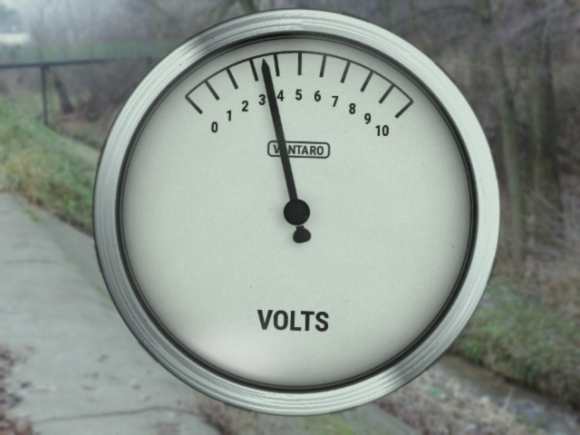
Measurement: 3.5 V
